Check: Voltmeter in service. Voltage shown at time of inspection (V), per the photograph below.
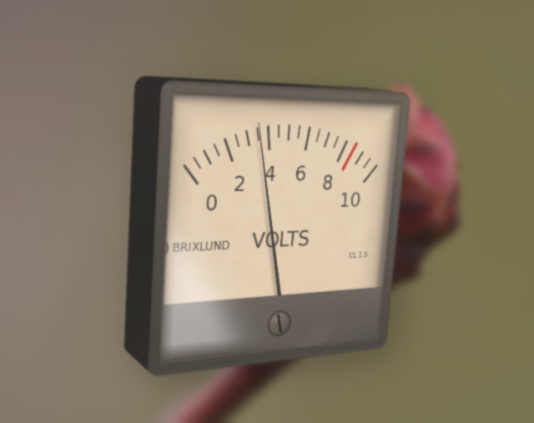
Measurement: 3.5 V
